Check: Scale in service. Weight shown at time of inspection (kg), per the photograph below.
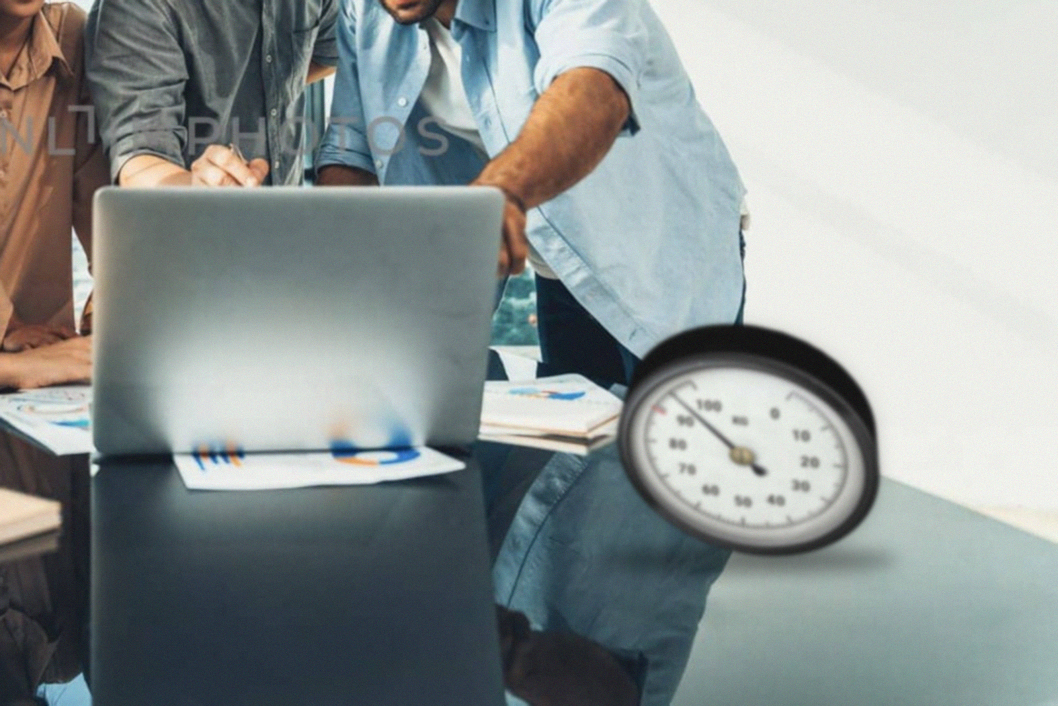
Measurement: 95 kg
